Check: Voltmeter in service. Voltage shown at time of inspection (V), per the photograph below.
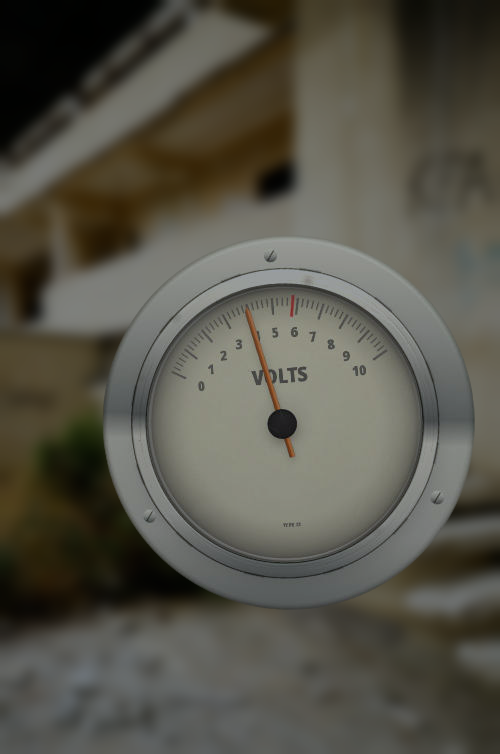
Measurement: 4 V
